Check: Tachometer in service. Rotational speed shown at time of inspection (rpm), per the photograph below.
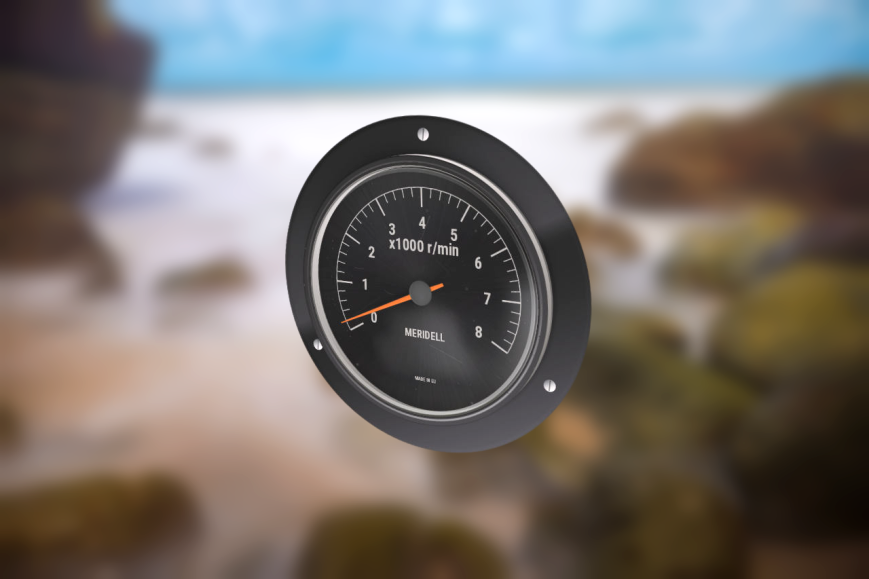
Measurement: 200 rpm
